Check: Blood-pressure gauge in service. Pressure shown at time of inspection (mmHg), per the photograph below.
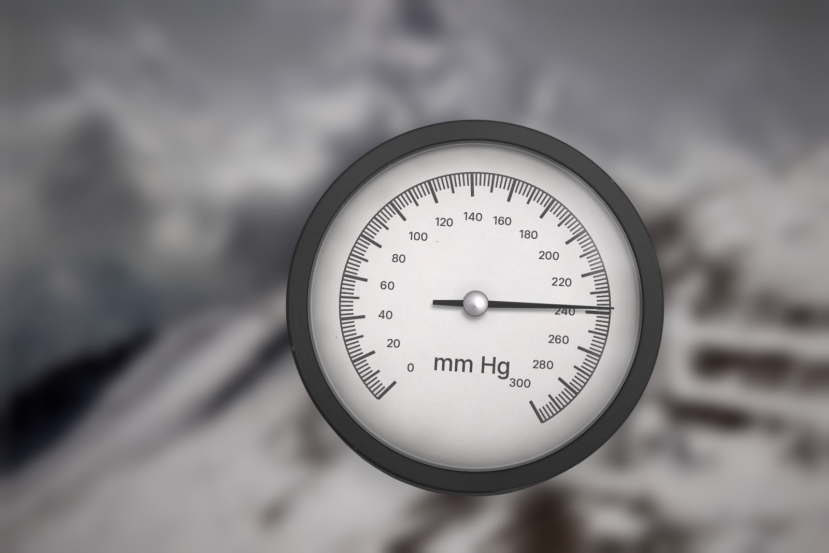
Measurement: 238 mmHg
